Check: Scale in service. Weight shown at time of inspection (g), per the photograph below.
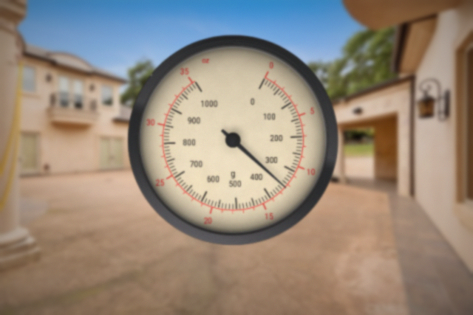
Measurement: 350 g
